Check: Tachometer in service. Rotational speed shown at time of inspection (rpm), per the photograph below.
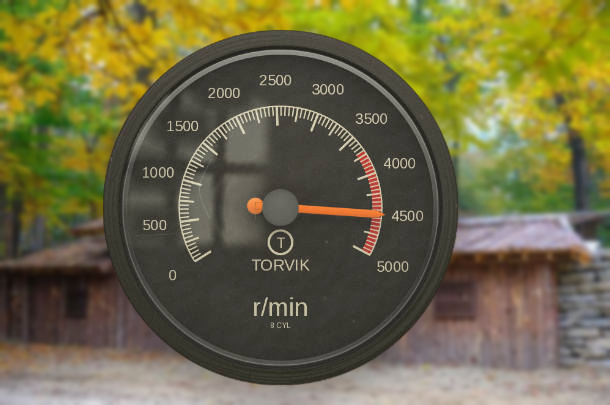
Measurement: 4500 rpm
